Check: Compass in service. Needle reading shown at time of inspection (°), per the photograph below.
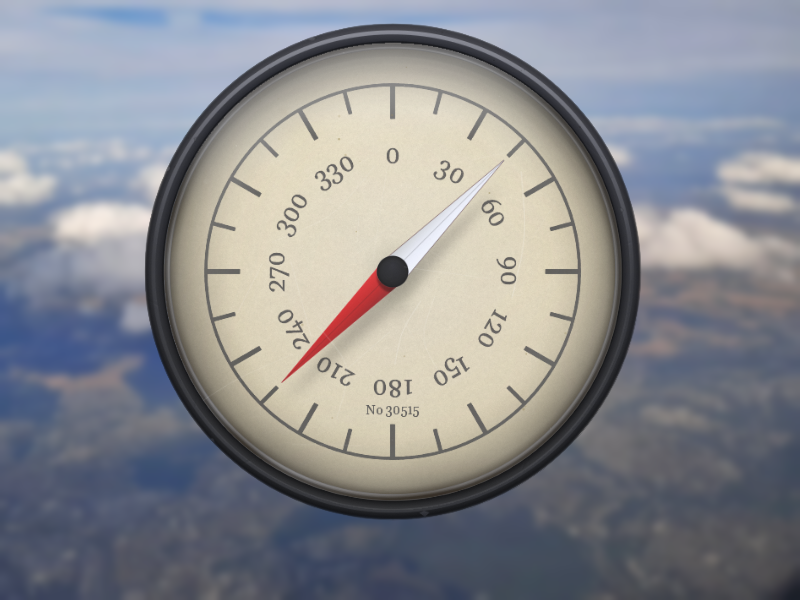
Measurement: 225 °
